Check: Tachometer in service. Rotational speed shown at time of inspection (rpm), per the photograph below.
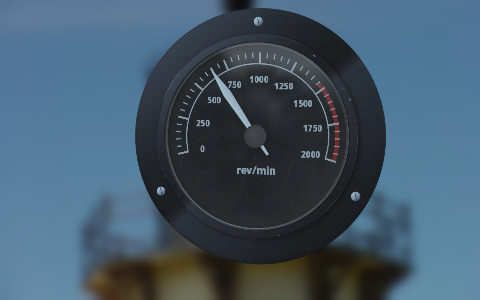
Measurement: 650 rpm
